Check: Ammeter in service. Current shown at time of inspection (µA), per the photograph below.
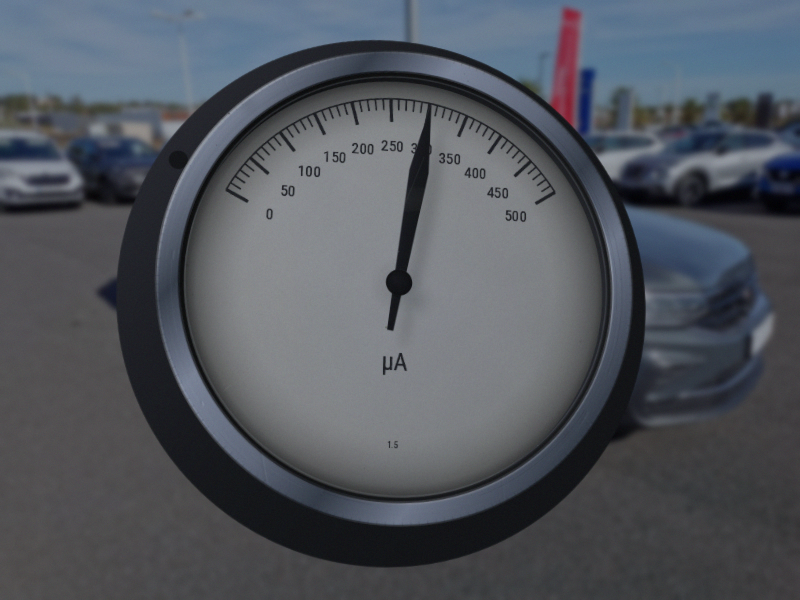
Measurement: 300 µA
